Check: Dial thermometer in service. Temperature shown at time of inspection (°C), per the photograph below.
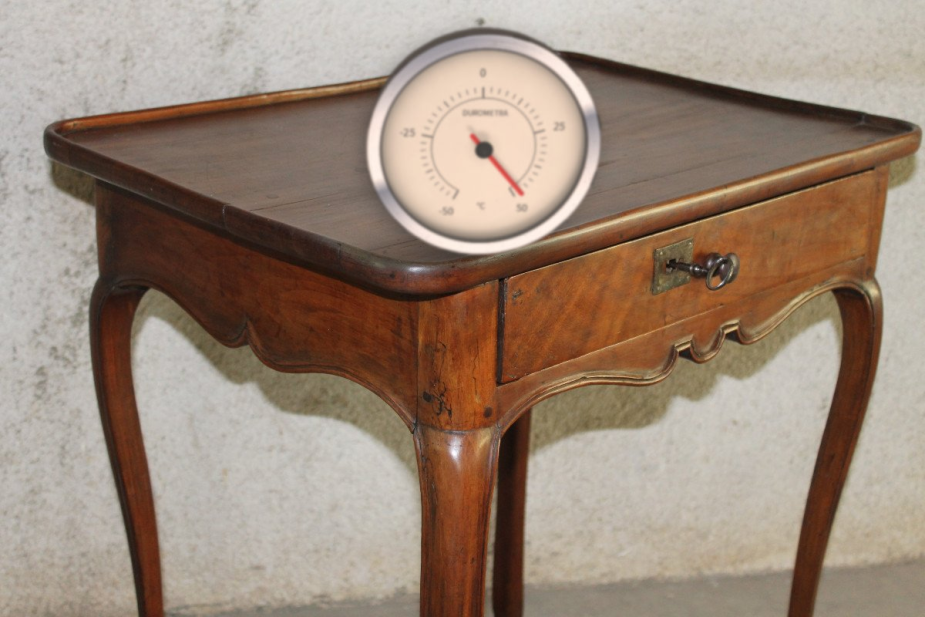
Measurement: 47.5 °C
